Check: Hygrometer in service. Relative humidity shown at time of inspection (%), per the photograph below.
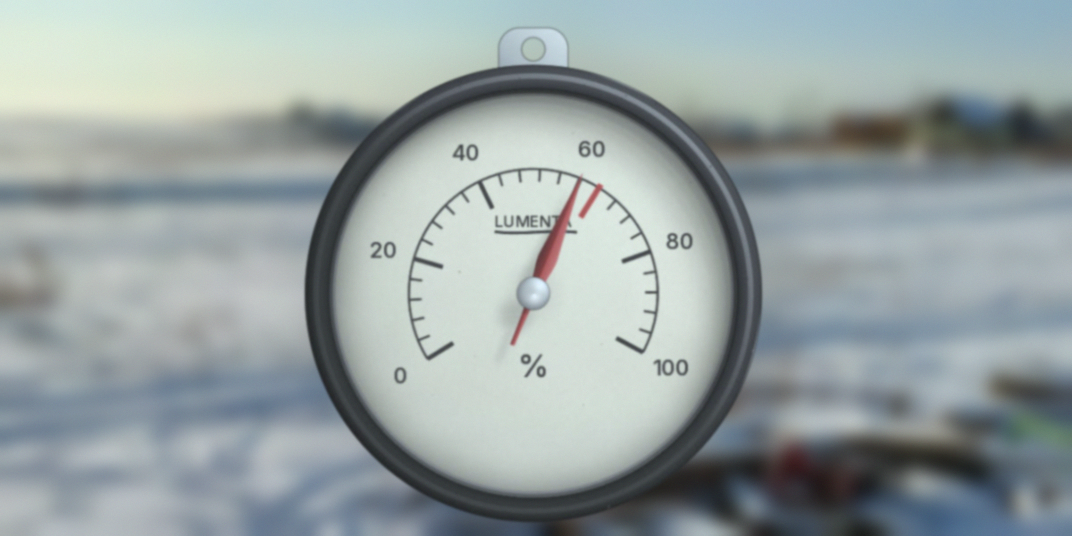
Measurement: 60 %
